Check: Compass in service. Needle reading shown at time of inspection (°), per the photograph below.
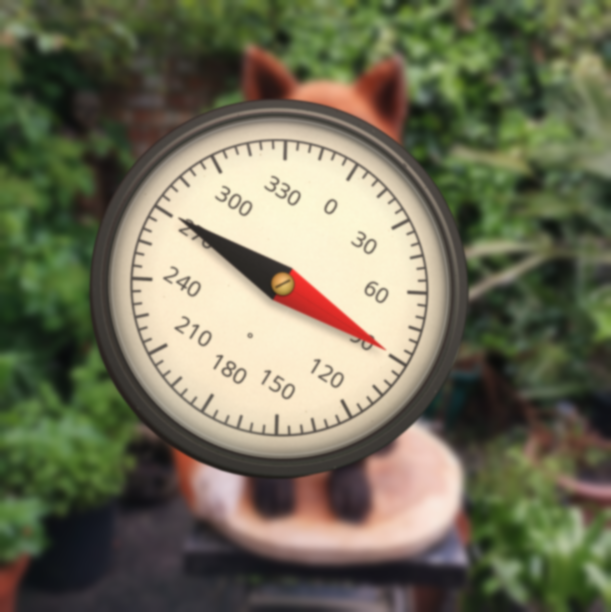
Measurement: 90 °
